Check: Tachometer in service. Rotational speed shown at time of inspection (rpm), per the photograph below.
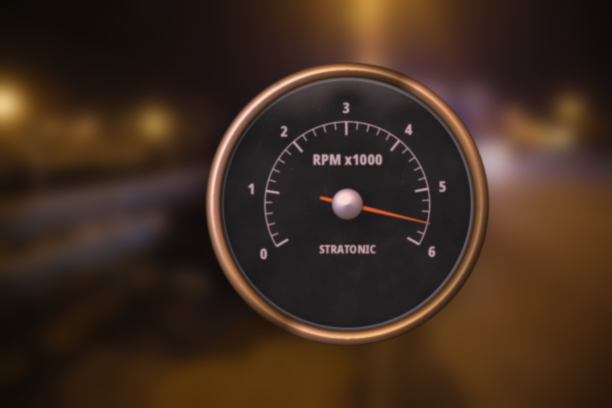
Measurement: 5600 rpm
